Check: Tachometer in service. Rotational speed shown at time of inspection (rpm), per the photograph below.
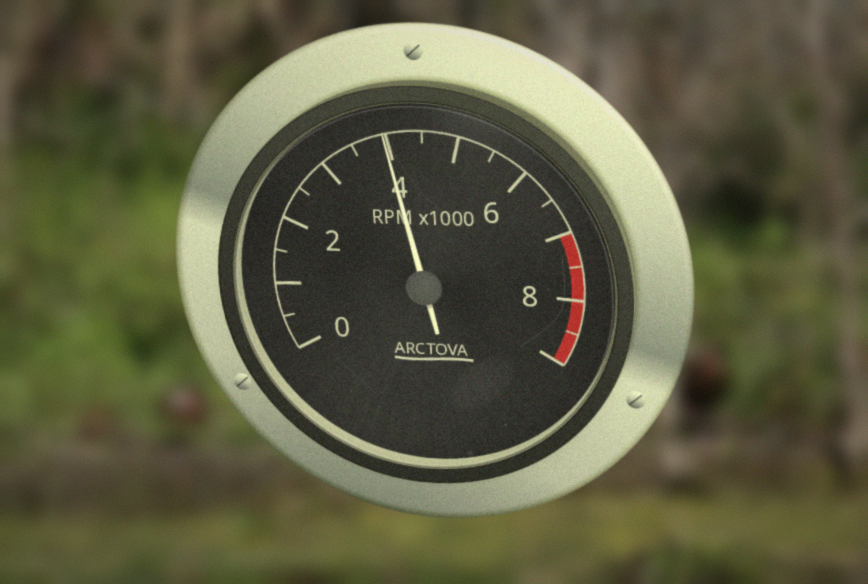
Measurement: 4000 rpm
